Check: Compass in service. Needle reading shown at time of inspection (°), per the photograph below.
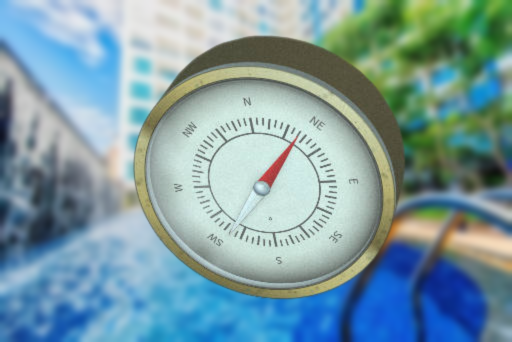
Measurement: 40 °
